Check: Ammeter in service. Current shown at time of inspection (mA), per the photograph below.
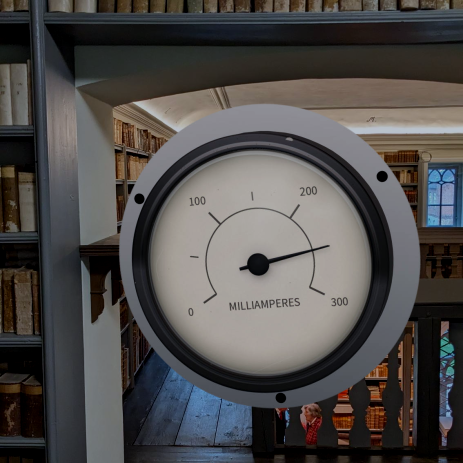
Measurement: 250 mA
